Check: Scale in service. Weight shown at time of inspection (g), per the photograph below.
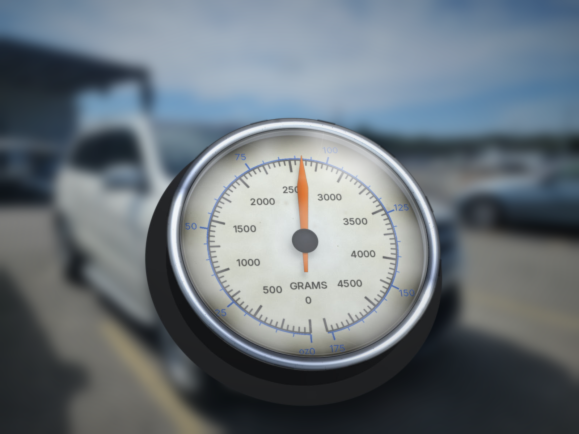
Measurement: 2600 g
